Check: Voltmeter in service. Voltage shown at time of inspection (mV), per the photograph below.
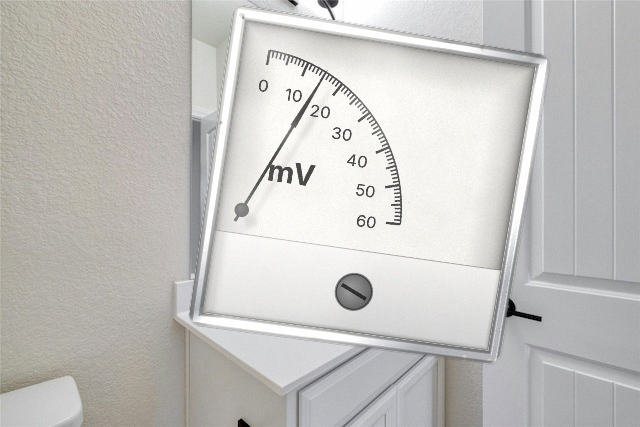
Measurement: 15 mV
